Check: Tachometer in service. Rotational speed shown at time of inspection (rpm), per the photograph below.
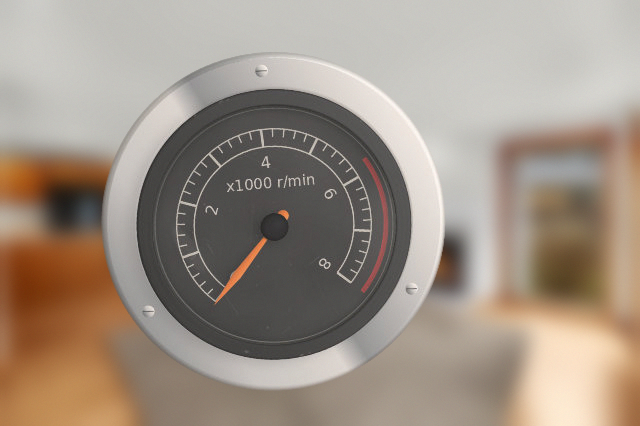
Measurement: 0 rpm
